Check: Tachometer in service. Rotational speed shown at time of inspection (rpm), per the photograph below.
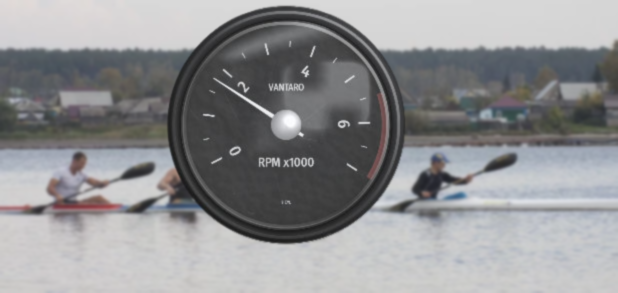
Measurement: 1750 rpm
